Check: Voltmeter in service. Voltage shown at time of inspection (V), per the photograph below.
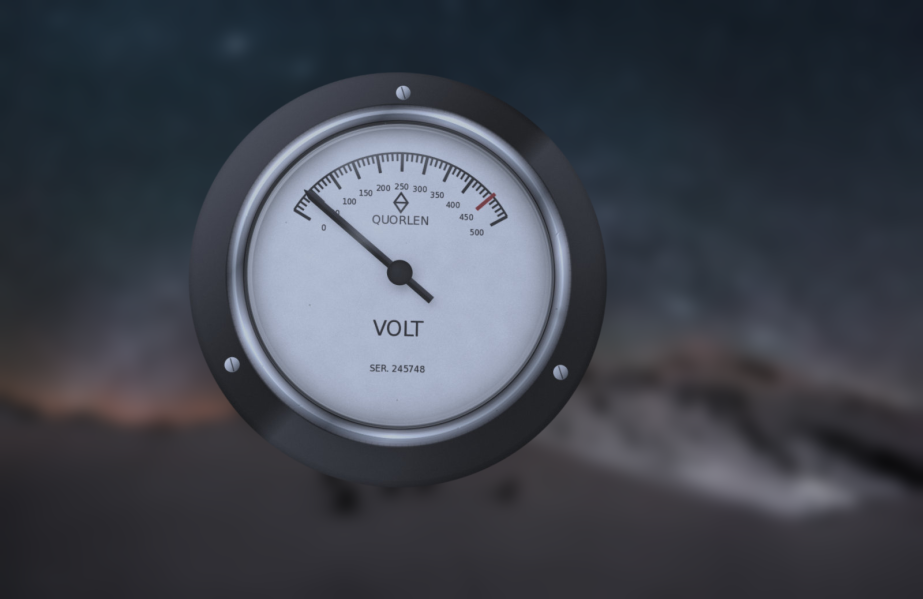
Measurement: 40 V
